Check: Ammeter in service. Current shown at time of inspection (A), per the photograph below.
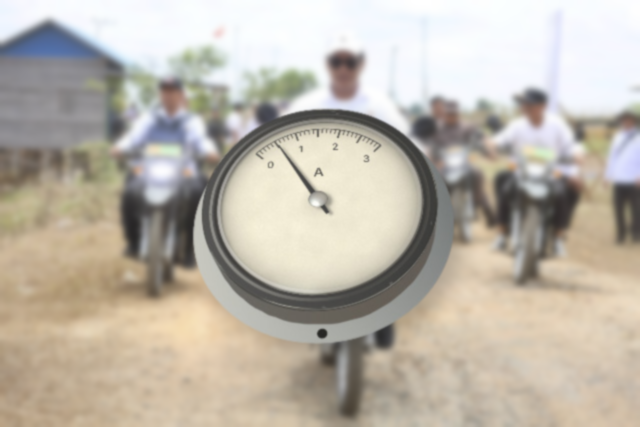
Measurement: 0.5 A
